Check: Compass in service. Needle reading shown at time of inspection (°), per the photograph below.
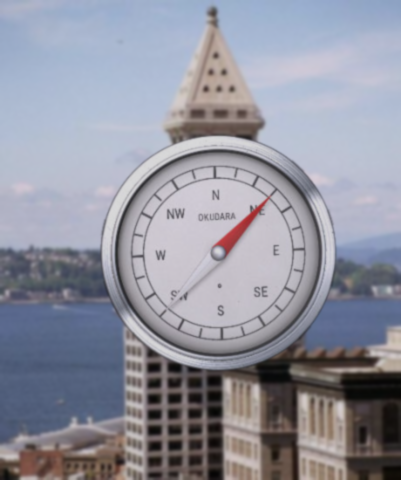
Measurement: 45 °
